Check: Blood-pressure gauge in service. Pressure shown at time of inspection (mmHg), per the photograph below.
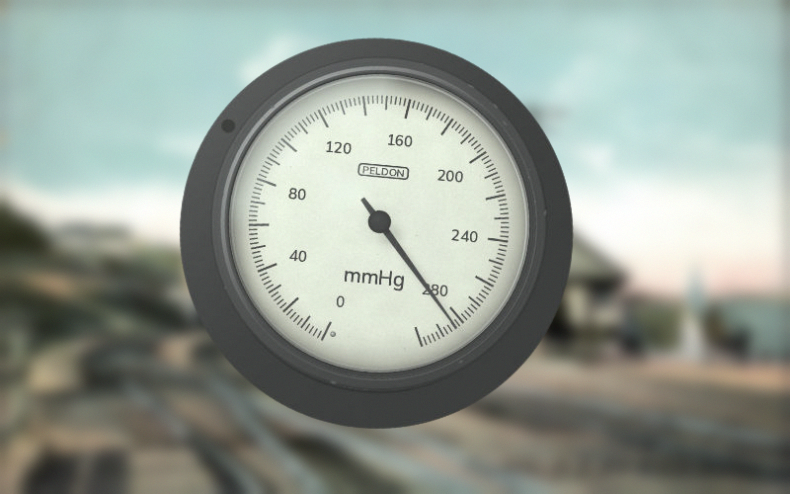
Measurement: 284 mmHg
